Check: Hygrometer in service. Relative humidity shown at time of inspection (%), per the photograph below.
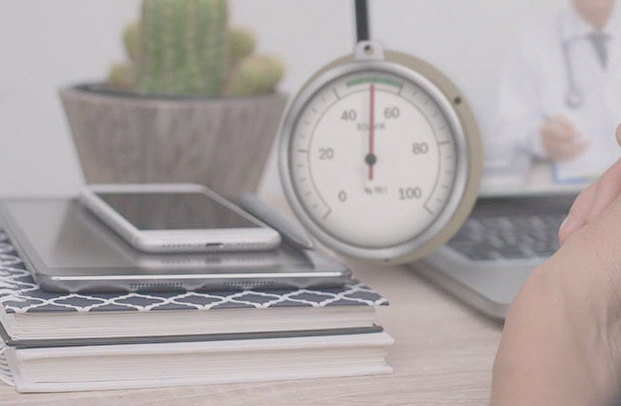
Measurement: 52 %
